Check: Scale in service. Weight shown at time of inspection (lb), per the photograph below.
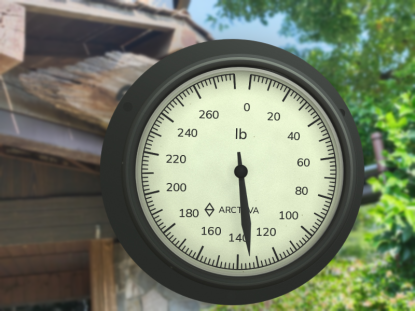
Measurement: 134 lb
